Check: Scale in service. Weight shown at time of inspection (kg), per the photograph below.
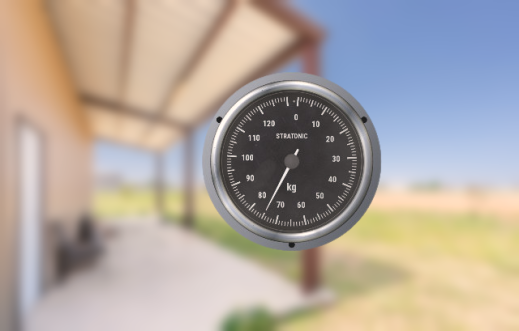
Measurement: 75 kg
